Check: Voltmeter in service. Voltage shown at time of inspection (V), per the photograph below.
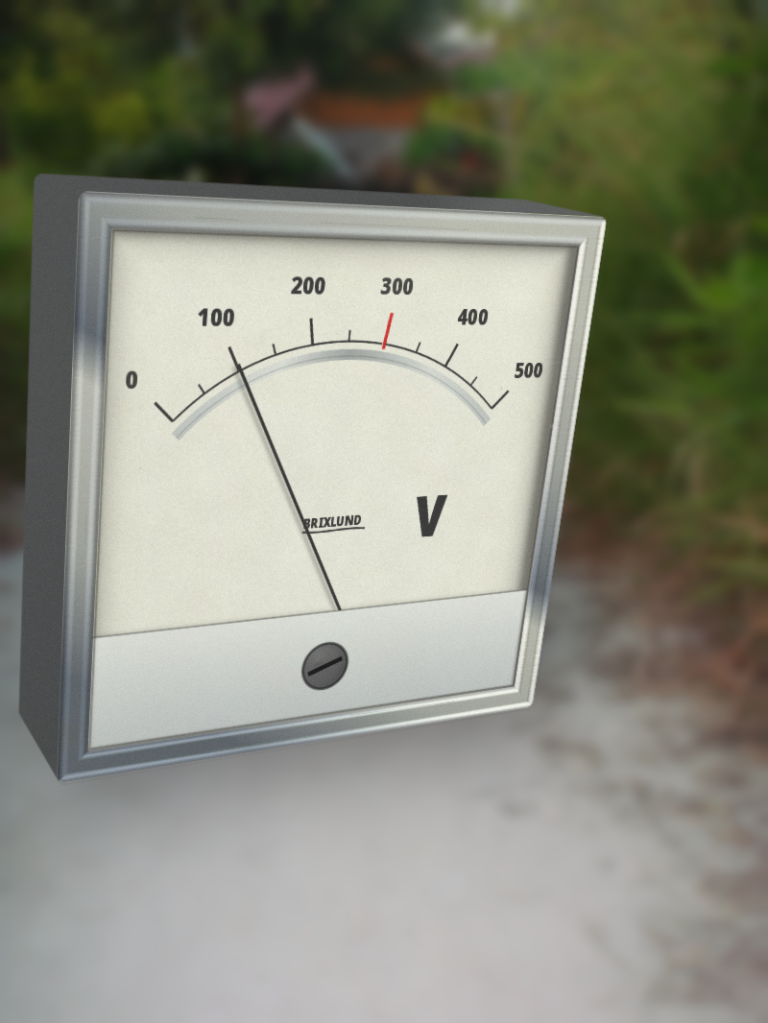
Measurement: 100 V
